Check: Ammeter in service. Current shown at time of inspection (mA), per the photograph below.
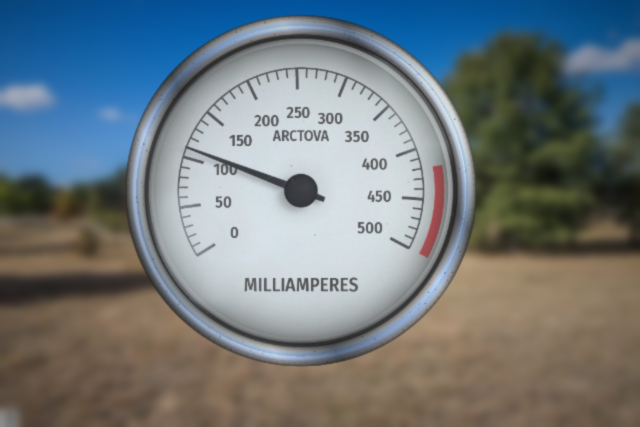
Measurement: 110 mA
